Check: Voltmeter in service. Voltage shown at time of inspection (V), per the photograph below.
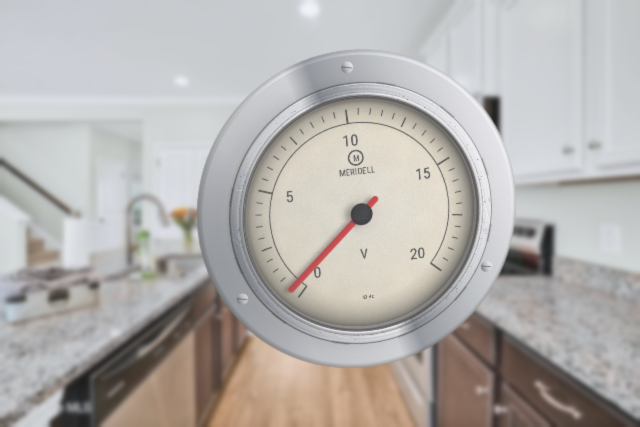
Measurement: 0.5 V
